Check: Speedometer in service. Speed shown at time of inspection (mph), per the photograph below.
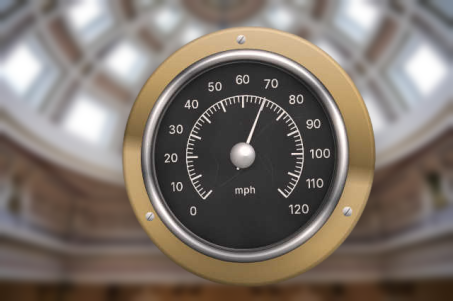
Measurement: 70 mph
